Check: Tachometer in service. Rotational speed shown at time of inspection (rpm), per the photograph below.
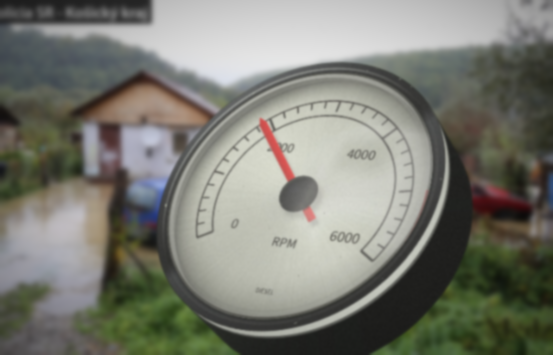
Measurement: 1900 rpm
